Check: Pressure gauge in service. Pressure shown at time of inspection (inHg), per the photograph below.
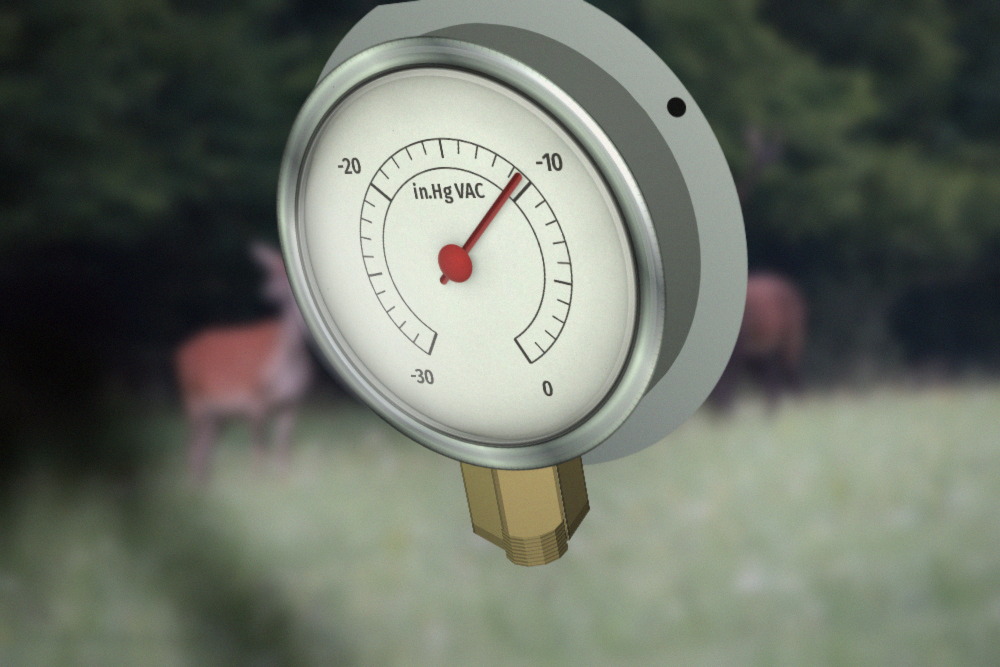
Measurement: -10.5 inHg
